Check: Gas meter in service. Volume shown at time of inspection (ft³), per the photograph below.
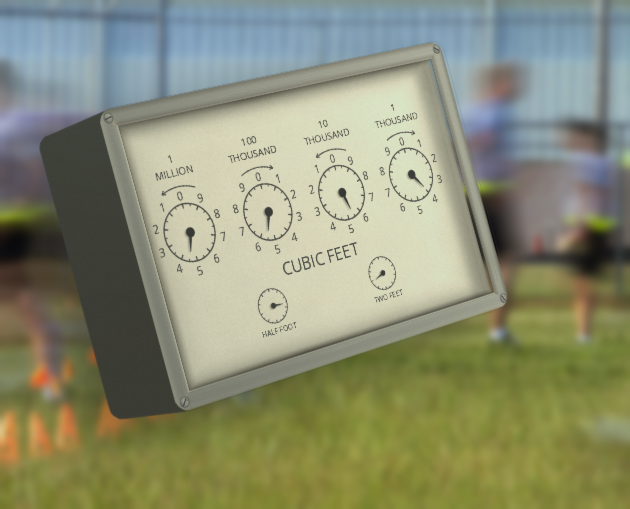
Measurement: 455400 ft³
